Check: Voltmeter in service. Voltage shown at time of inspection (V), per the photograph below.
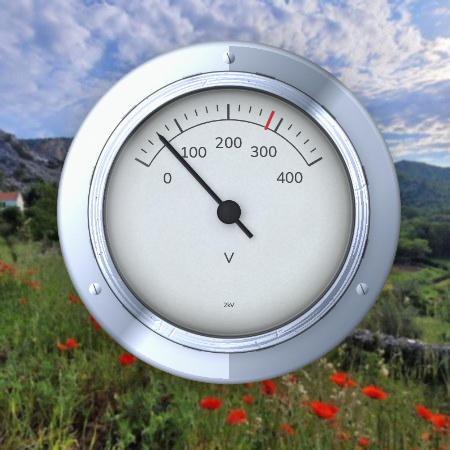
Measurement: 60 V
